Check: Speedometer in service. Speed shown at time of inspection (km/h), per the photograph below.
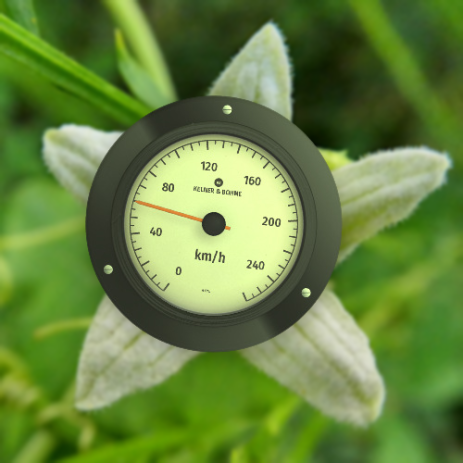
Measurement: 60 km/h
